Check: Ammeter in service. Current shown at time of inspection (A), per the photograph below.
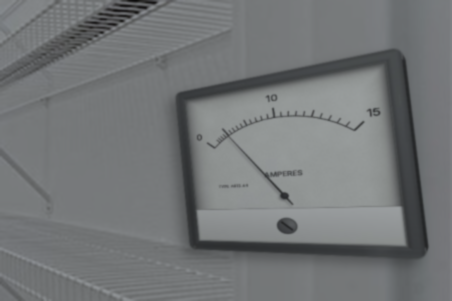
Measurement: 5 A
